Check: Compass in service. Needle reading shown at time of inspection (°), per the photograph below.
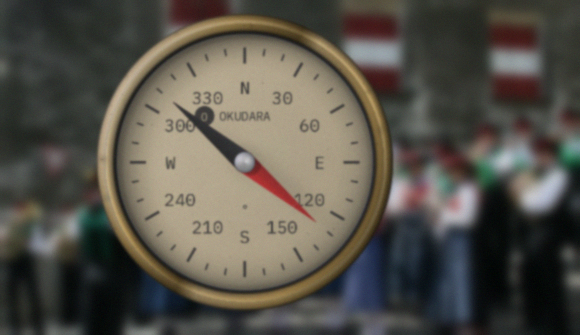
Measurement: 130 °
